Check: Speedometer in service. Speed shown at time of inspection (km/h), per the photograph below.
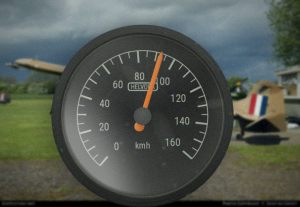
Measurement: 92.5 km/h
